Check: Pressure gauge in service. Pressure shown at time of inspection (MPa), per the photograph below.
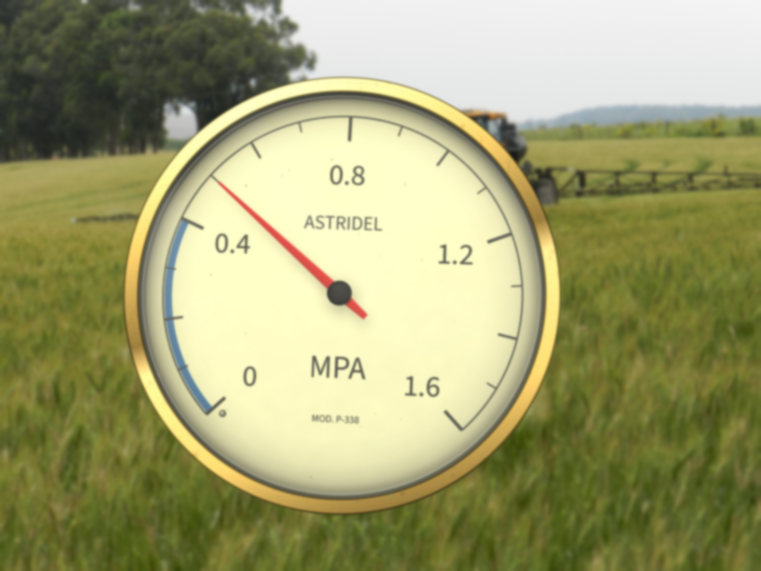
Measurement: 0.5 MPa
